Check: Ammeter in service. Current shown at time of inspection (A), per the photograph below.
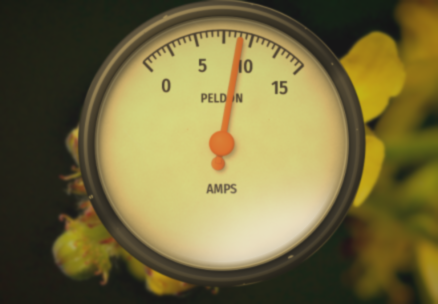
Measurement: 9 A
